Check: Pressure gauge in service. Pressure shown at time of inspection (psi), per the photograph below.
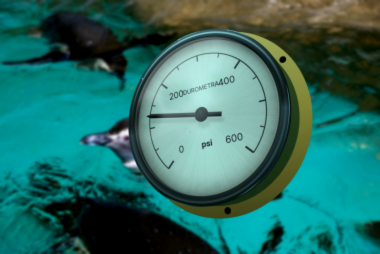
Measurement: 125 psi
